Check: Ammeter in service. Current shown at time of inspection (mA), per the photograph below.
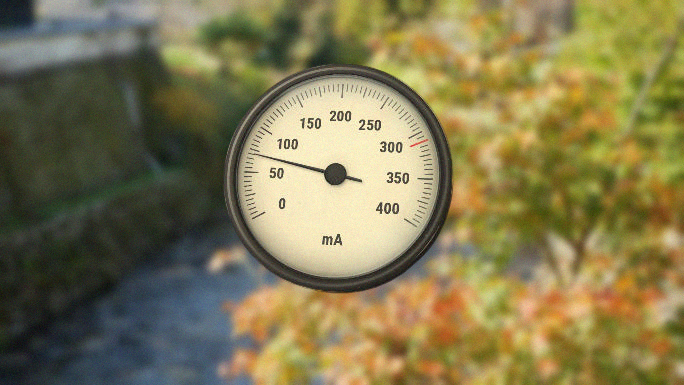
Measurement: 70 mA
